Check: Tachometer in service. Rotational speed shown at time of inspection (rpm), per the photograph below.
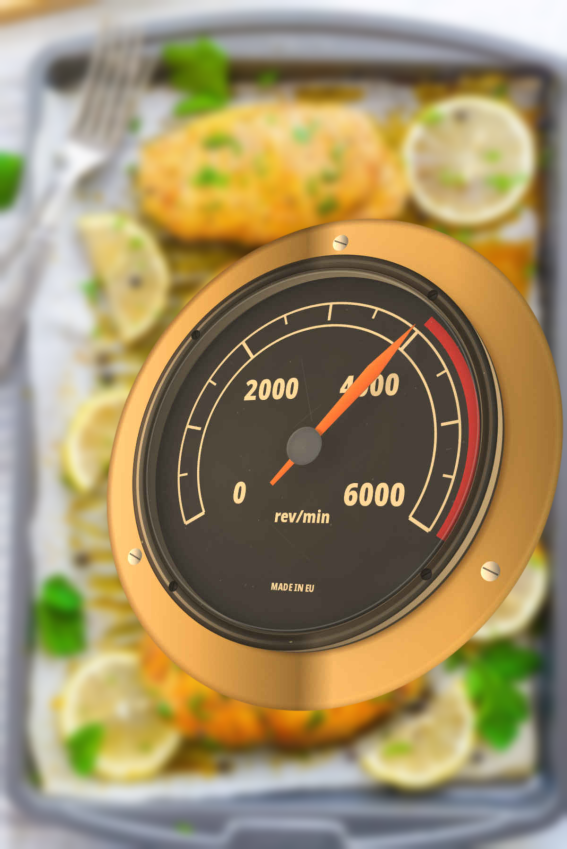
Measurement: 4000 rpm
